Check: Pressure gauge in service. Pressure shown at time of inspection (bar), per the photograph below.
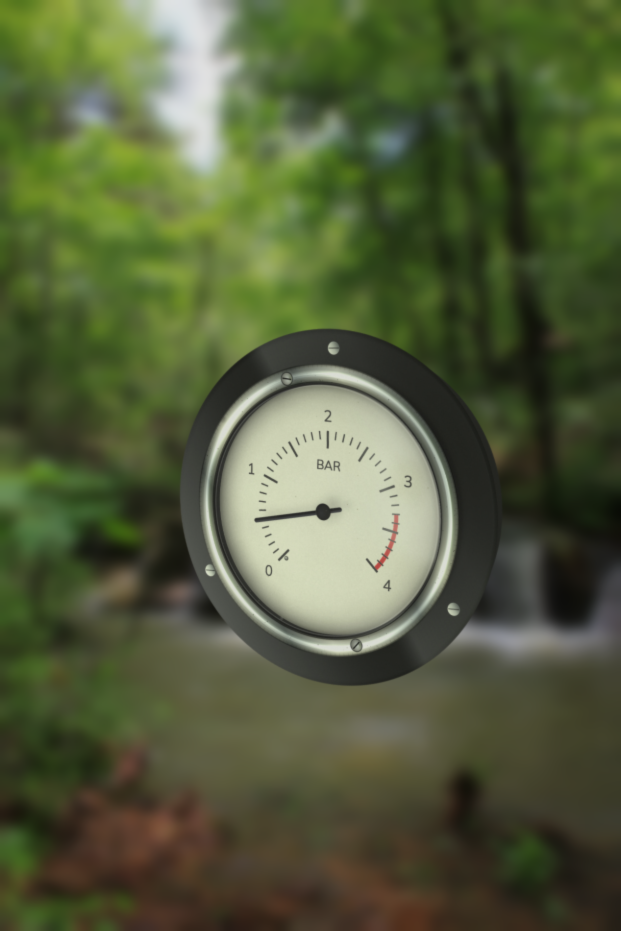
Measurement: 0.5 bar
